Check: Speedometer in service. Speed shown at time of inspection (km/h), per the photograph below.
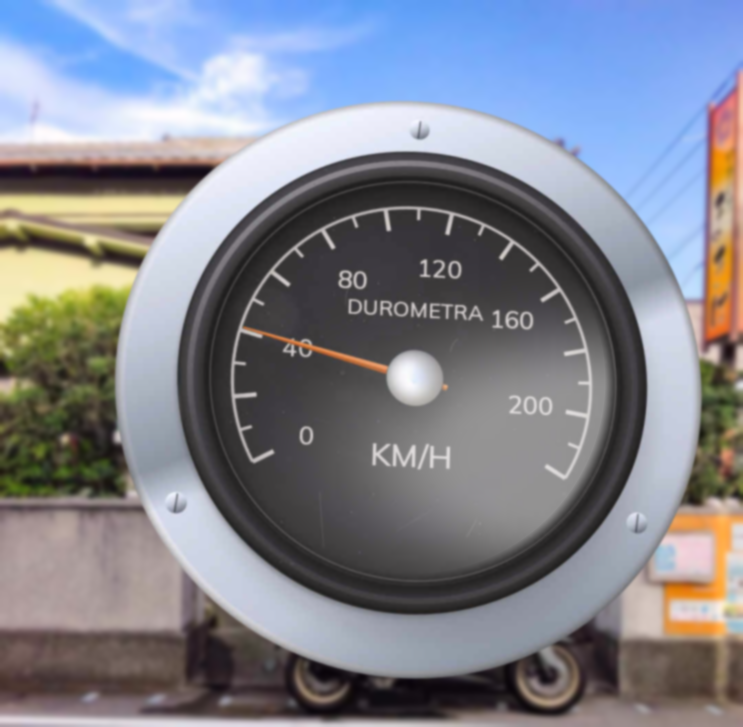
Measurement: 40 km/h
